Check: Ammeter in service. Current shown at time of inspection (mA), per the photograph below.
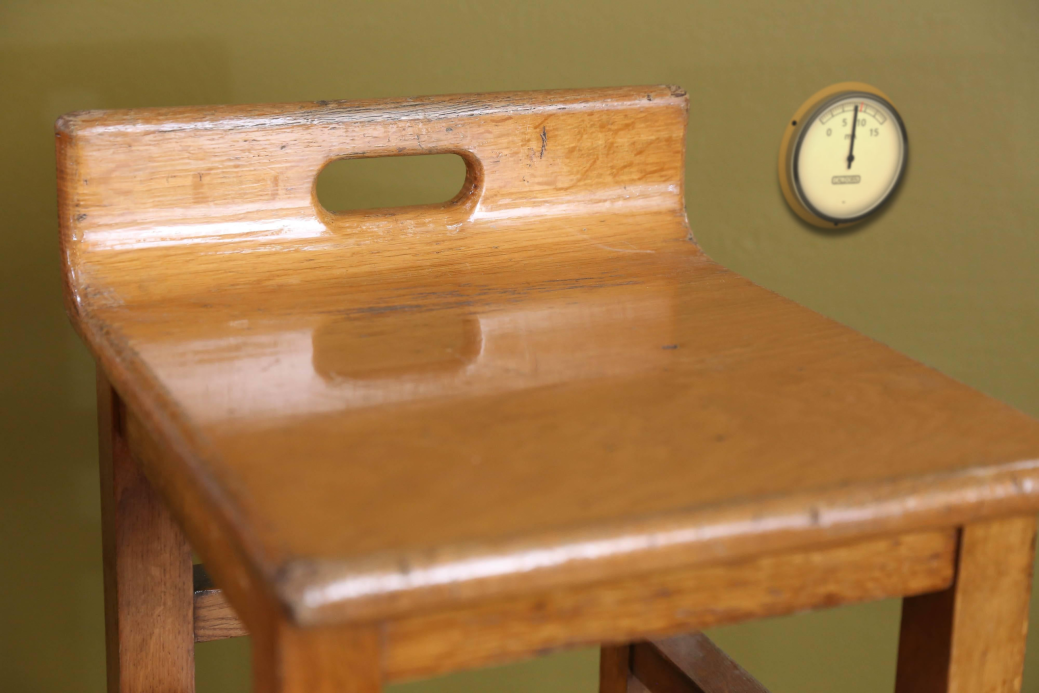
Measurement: 7.5 mA
